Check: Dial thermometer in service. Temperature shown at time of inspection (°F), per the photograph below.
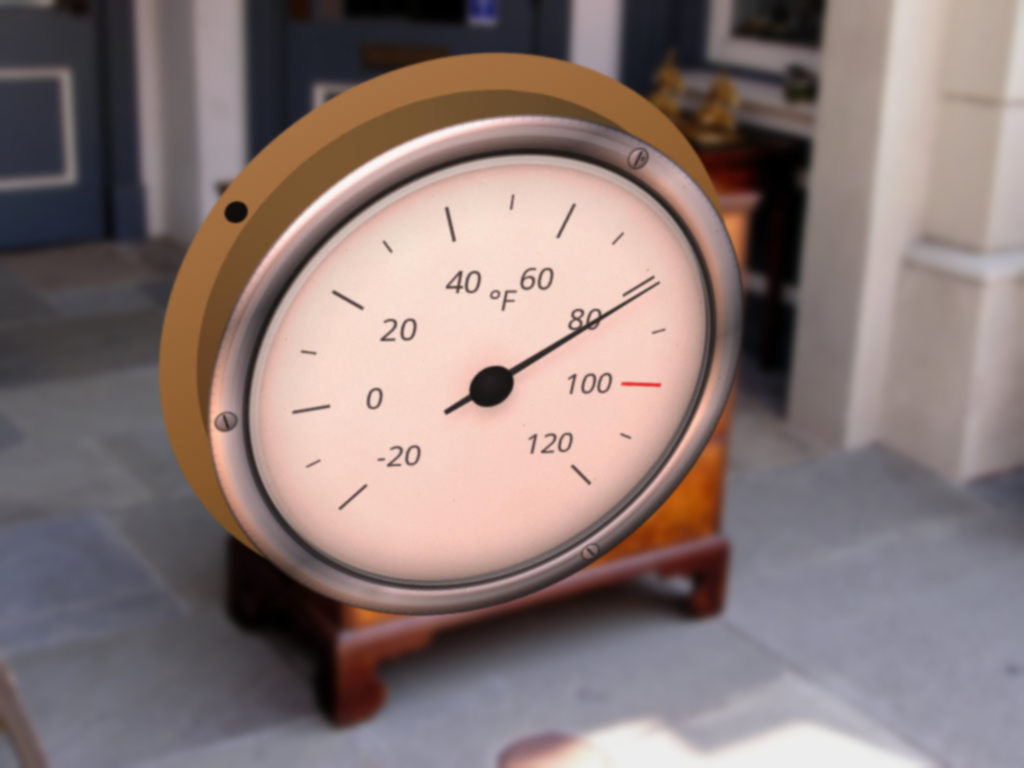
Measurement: 80 °F
